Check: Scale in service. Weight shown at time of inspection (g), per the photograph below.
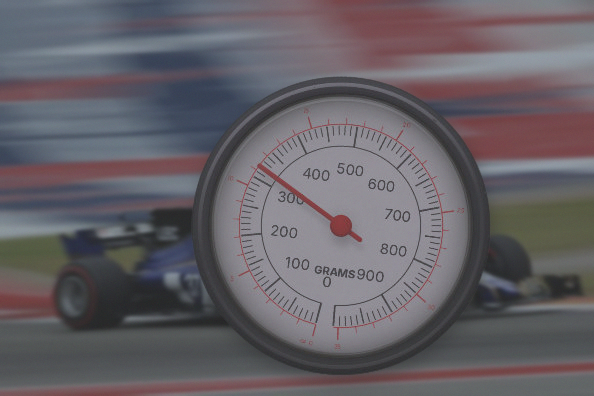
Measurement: 320 g
